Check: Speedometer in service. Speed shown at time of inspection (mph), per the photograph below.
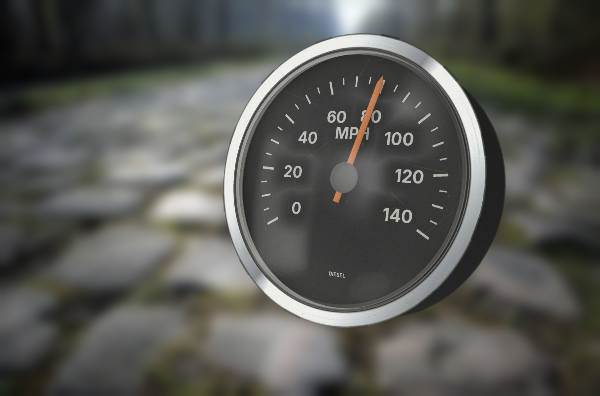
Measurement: 80 mph
